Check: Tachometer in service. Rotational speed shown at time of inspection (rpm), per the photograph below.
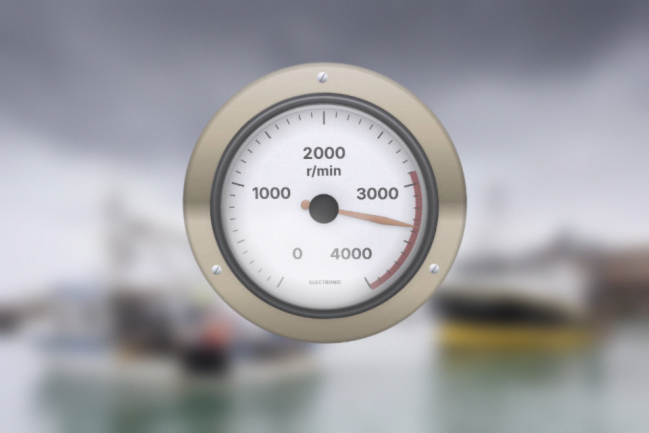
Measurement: 3350 rpm
